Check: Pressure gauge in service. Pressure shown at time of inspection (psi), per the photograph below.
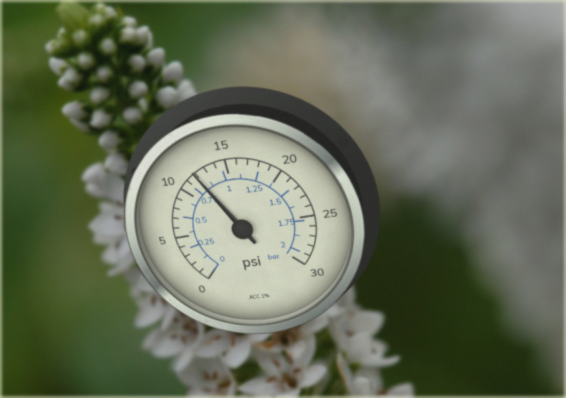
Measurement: 12 psi
